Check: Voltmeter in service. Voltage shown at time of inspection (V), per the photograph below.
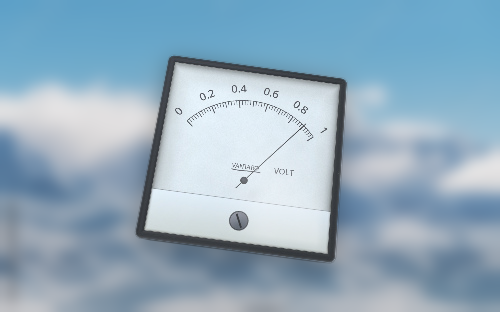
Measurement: 0.9 V
